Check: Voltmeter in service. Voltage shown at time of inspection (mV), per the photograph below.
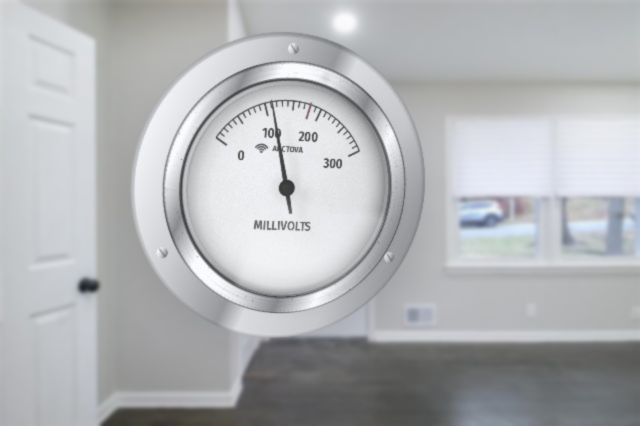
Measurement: 110 mV
